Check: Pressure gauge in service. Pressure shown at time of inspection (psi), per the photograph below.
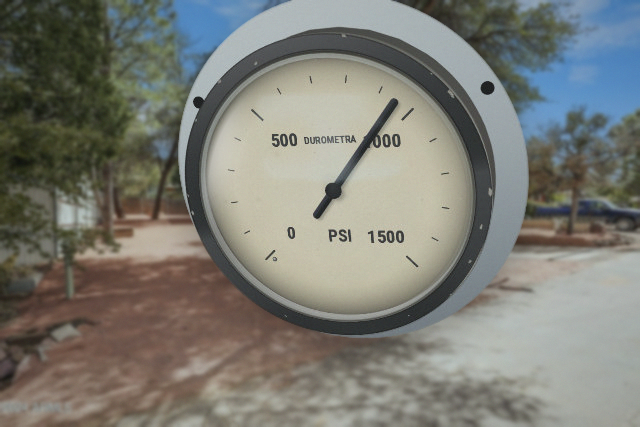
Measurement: 950 psi
